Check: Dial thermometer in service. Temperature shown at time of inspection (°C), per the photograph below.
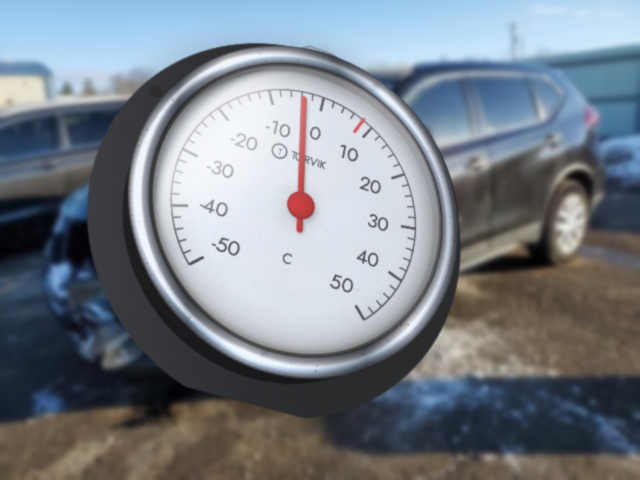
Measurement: -4 °C
